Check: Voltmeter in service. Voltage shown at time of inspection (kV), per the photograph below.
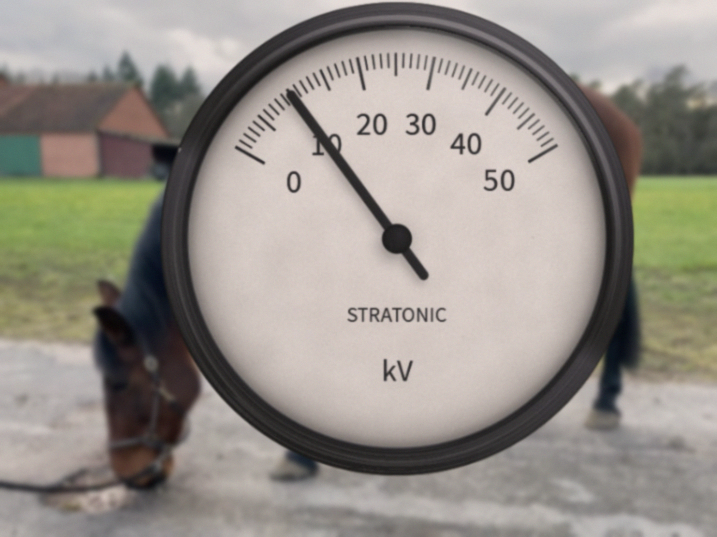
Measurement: 10 kV
